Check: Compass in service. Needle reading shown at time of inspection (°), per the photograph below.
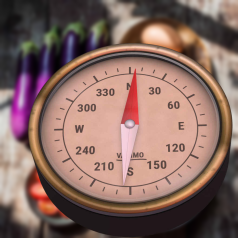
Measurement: 5 °
